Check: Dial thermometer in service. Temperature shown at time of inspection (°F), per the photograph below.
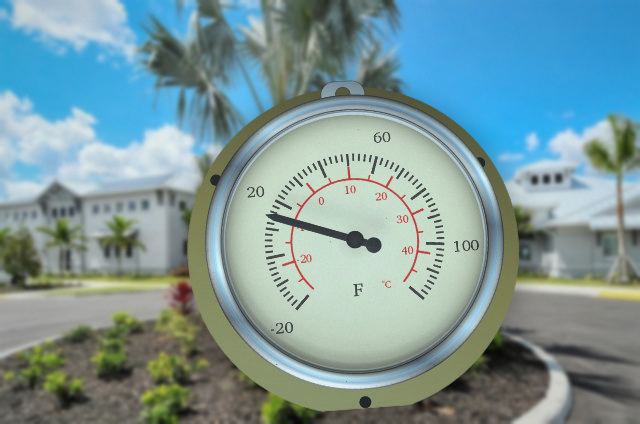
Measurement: 14 °F
